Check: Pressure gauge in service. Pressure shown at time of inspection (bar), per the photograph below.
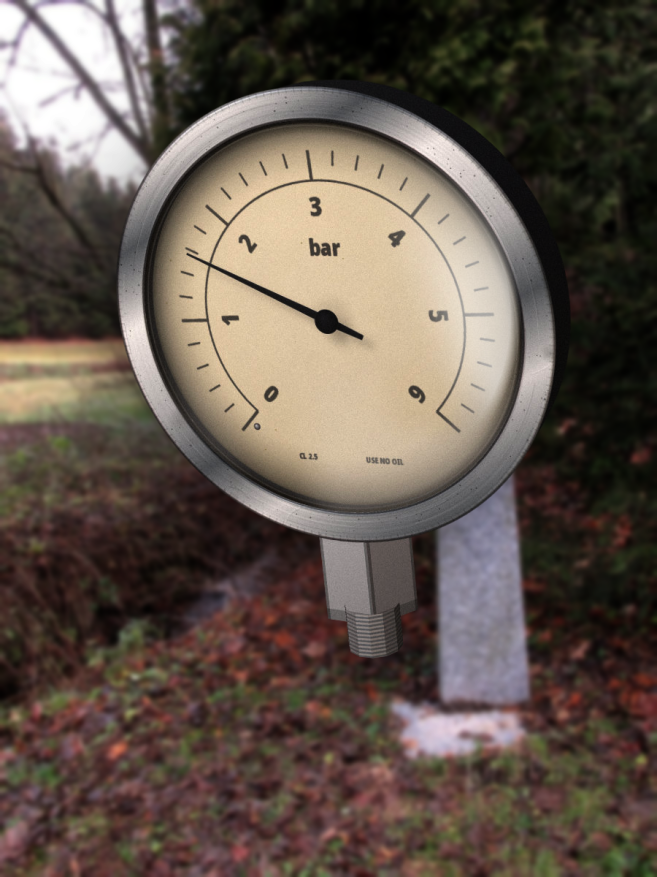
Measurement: 1.6 bar
